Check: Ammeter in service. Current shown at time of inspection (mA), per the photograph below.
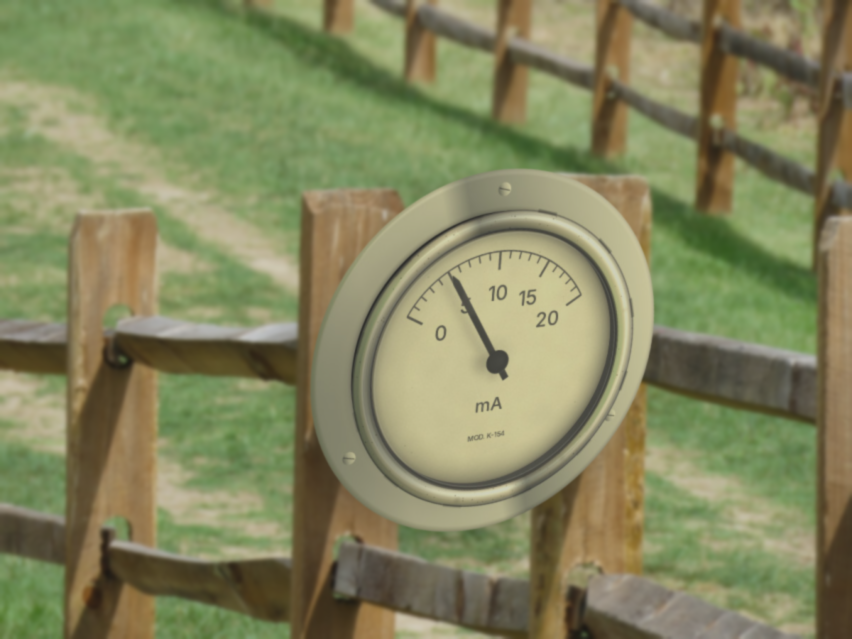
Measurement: 5 mA
